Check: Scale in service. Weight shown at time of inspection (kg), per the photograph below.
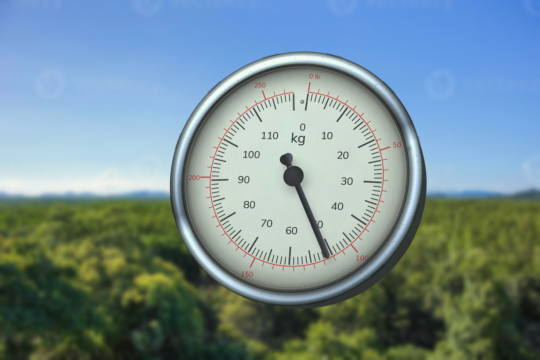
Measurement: 51 kg
